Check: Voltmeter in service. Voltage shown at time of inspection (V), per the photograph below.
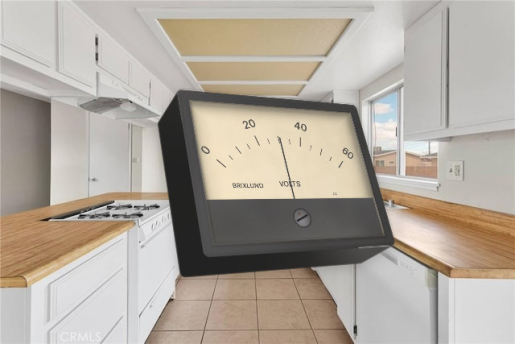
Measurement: 30 V
